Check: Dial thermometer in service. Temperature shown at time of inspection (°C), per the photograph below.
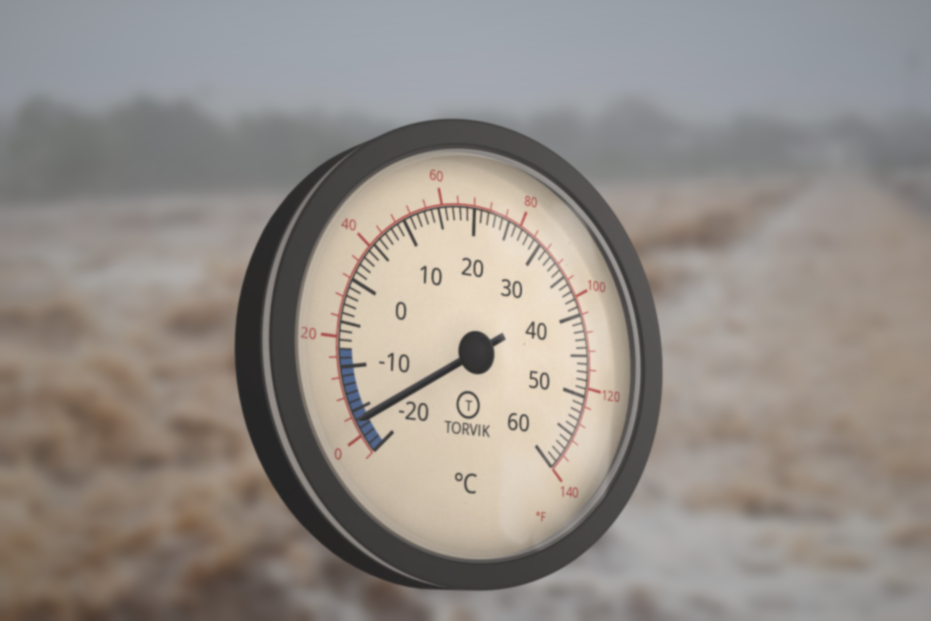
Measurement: -16 °C
